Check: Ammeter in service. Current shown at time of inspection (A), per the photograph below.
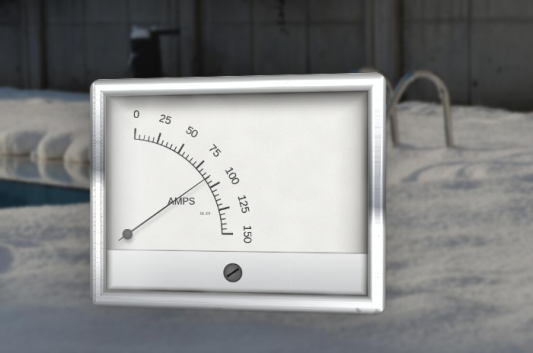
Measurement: 90 A
